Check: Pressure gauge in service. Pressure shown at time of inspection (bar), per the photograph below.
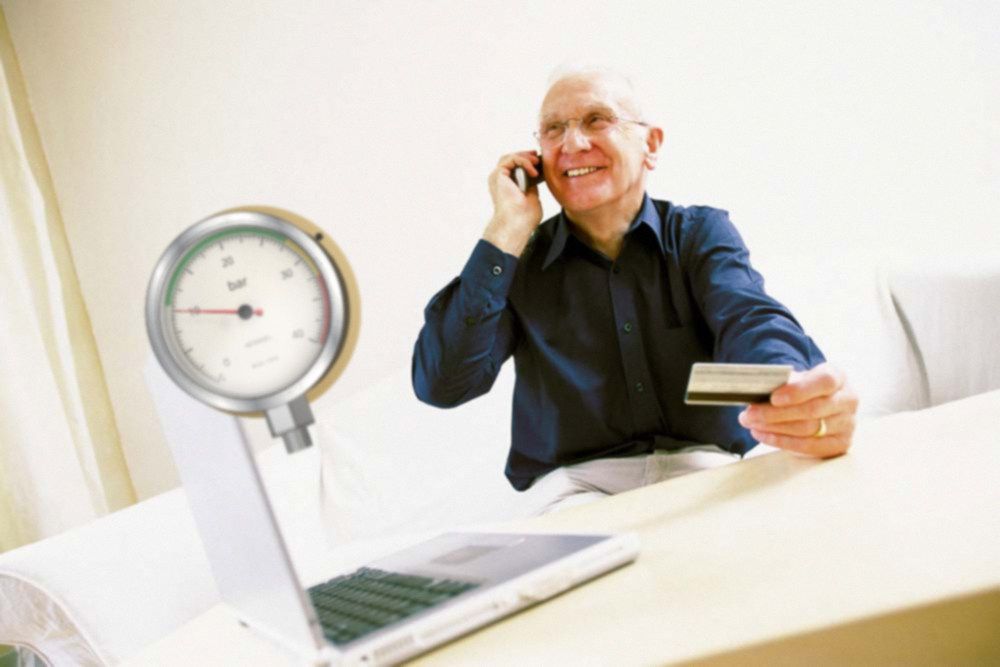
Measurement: 10 bar
